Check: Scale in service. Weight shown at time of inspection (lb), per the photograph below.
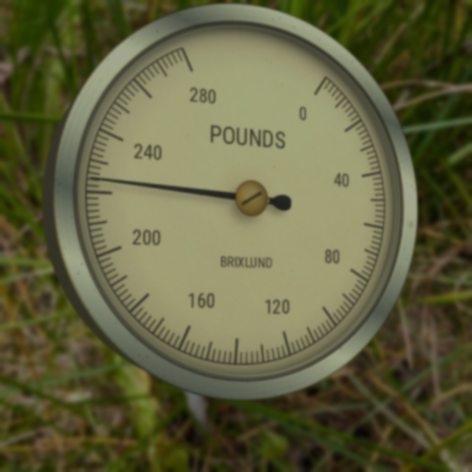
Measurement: 224 lb
